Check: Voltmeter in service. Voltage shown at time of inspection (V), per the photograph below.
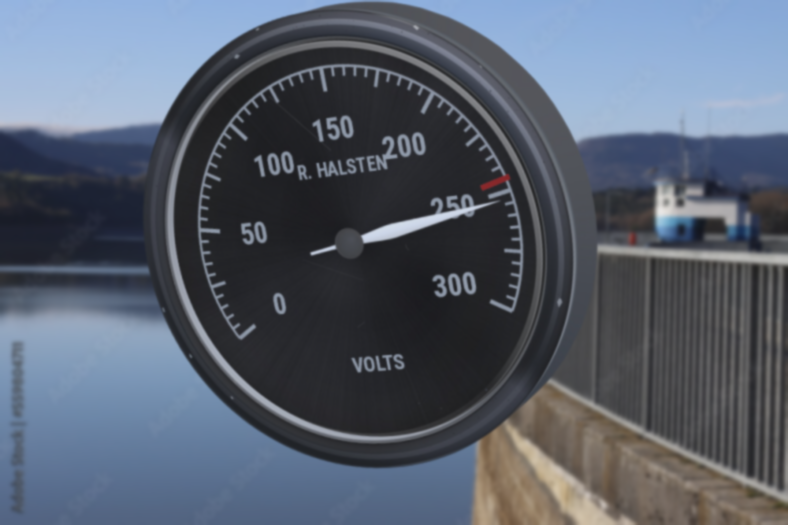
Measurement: 252.5 V
